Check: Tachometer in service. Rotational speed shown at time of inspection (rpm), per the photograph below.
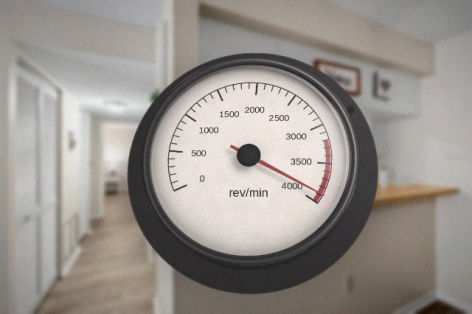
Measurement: 3900 rpm
